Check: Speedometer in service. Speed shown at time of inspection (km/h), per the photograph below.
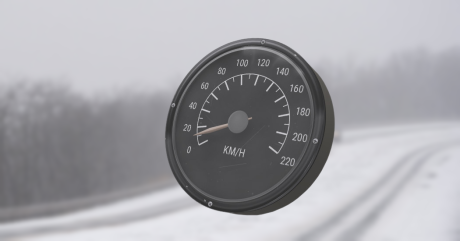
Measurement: 10 km/h
